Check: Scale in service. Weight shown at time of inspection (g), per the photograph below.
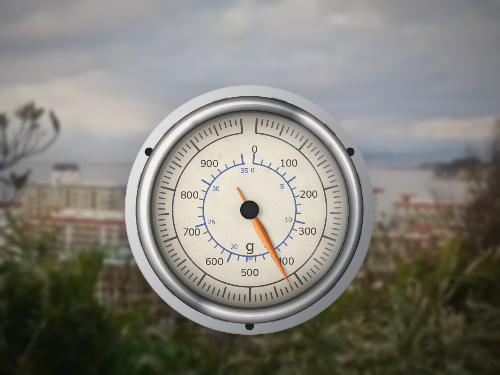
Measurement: 420 g
